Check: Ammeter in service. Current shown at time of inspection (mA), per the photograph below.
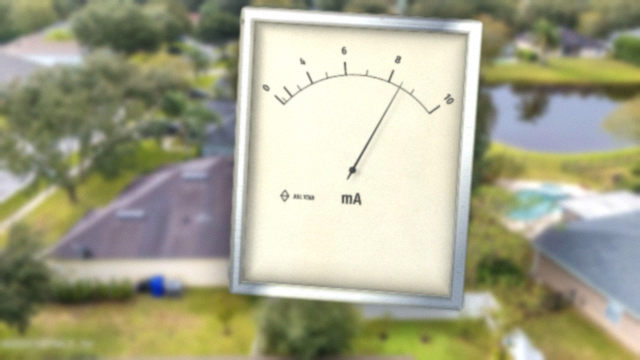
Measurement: 8.5 mA
